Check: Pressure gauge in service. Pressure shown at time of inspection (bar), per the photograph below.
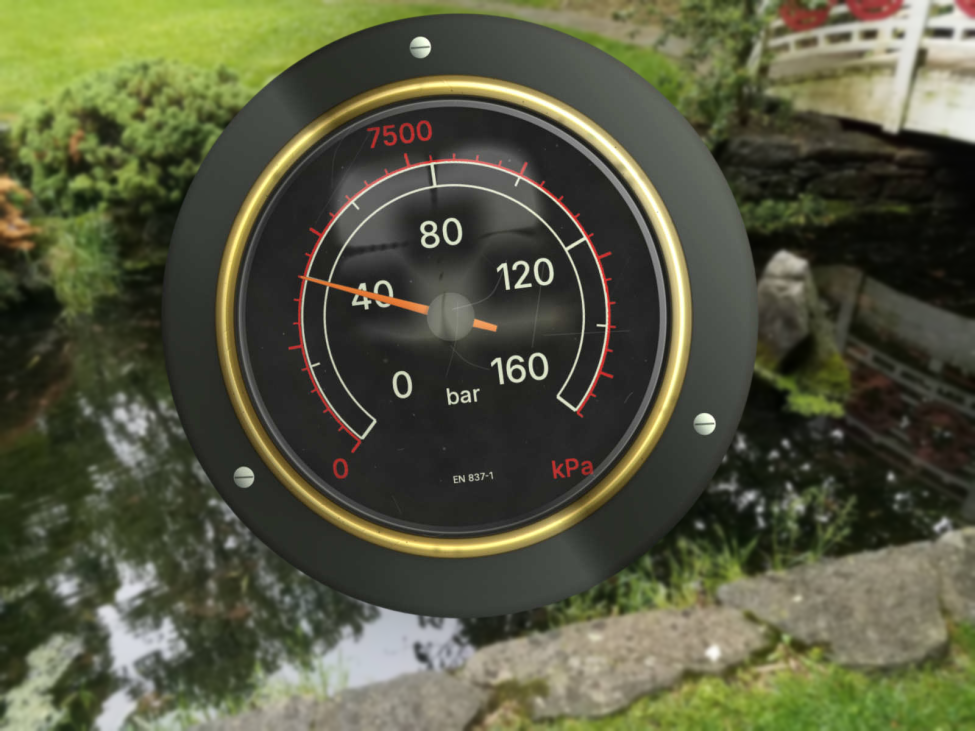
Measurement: 40 bar
